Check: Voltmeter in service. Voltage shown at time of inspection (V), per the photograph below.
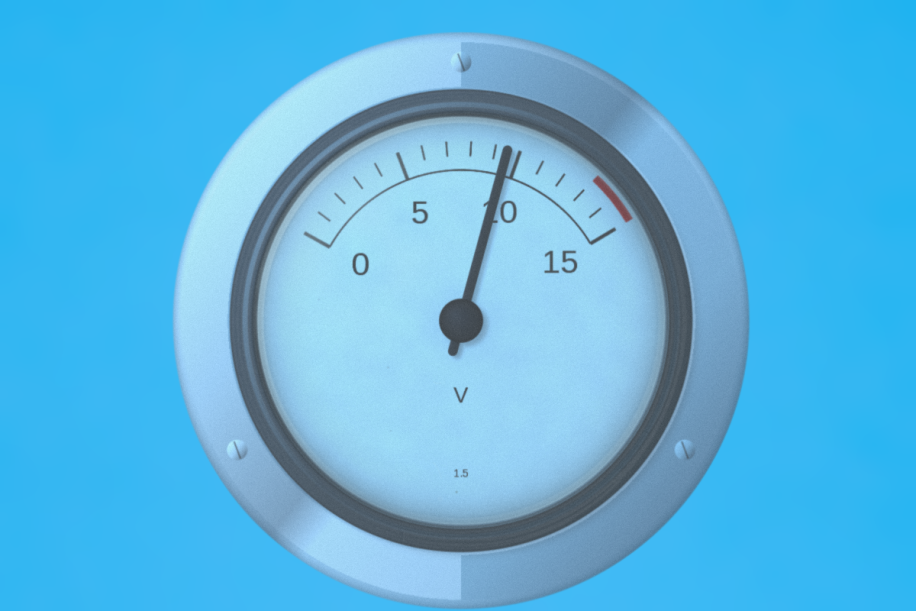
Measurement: 9.5 V
